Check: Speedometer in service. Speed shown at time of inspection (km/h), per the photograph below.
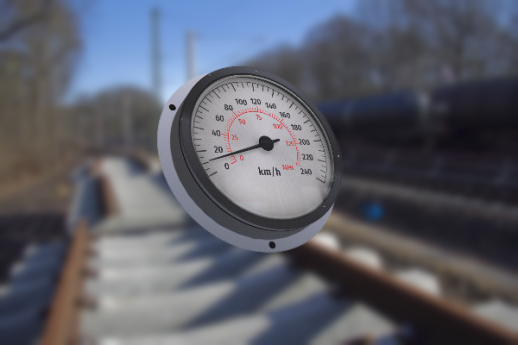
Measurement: 10 km/h
